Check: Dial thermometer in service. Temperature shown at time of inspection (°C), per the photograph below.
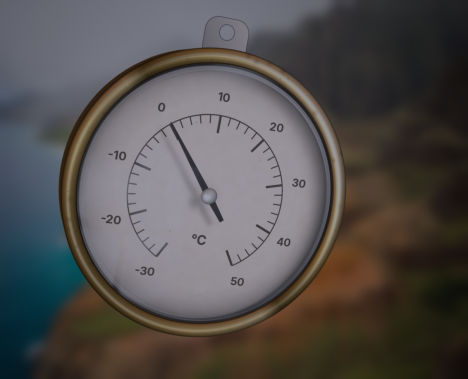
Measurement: 0 °C
